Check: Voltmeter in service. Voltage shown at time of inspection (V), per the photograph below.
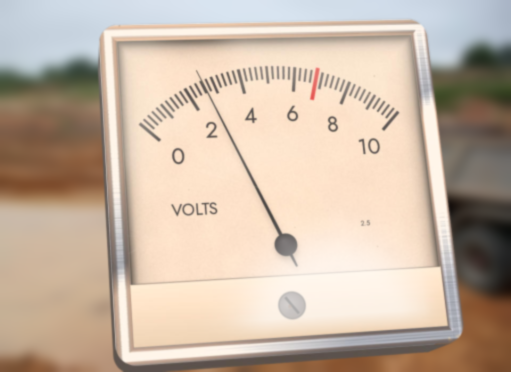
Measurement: 2.6 V
